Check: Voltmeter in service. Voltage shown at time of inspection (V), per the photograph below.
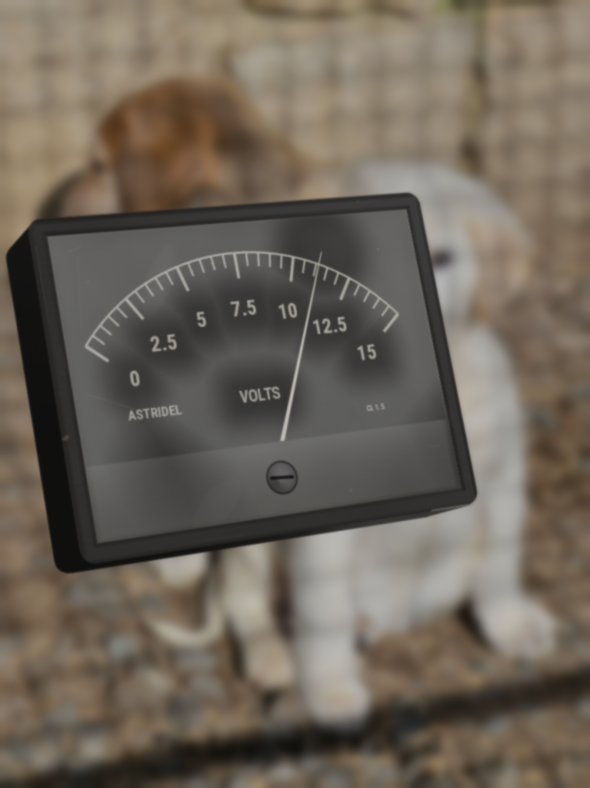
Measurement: 11 V
